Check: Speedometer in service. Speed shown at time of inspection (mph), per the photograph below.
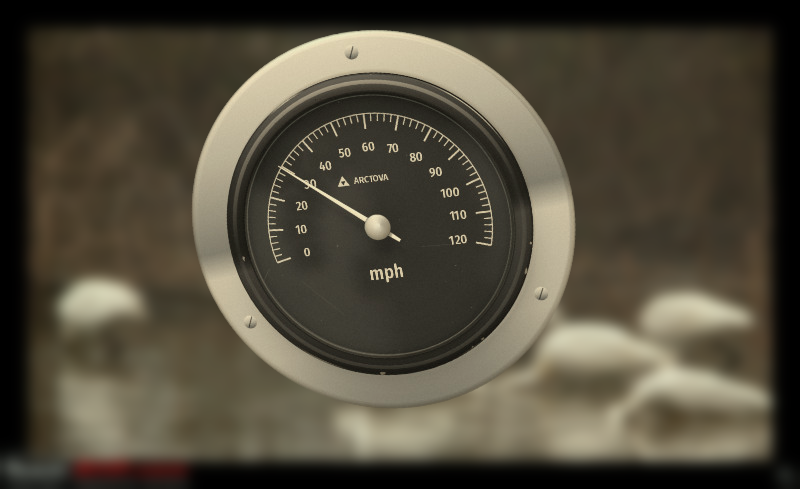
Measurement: 30 mph
